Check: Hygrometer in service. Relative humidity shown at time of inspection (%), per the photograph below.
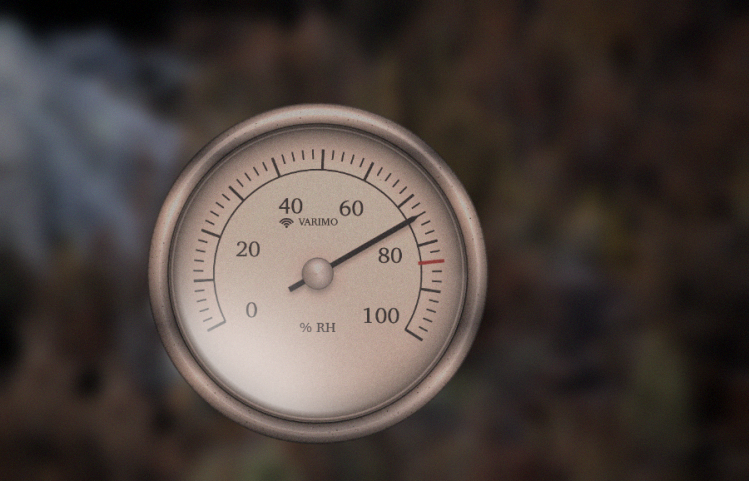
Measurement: 74 %
